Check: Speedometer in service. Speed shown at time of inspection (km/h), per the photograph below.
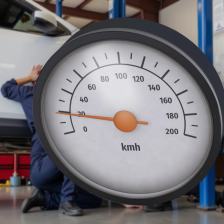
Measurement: 20 km/h
